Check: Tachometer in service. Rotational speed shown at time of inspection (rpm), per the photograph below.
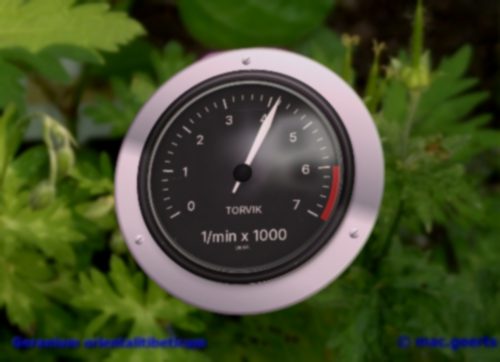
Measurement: 4200 rpm
